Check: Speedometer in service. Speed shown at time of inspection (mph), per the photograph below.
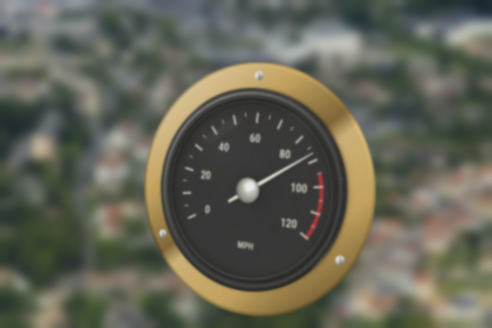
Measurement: 87.5 mph
